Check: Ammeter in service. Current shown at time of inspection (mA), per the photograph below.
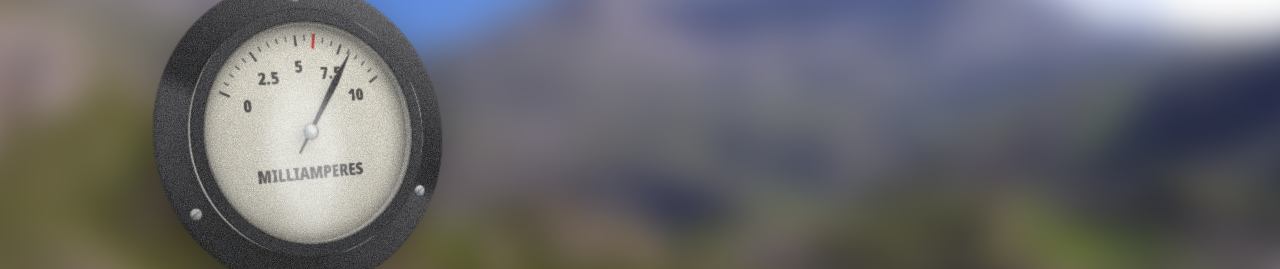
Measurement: 8 mA
